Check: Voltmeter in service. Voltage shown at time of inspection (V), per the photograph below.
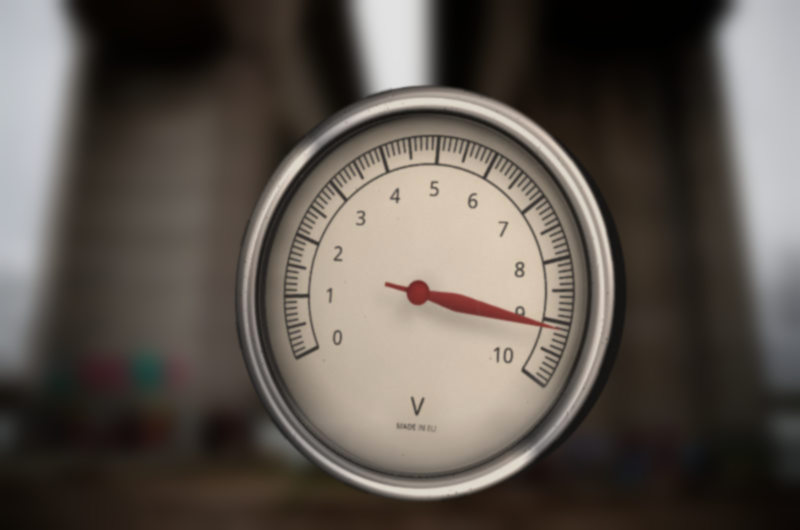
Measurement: 9.1 V
